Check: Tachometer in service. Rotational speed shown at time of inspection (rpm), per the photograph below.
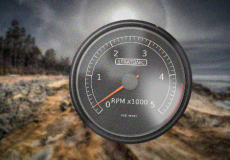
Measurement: 200 rpm
